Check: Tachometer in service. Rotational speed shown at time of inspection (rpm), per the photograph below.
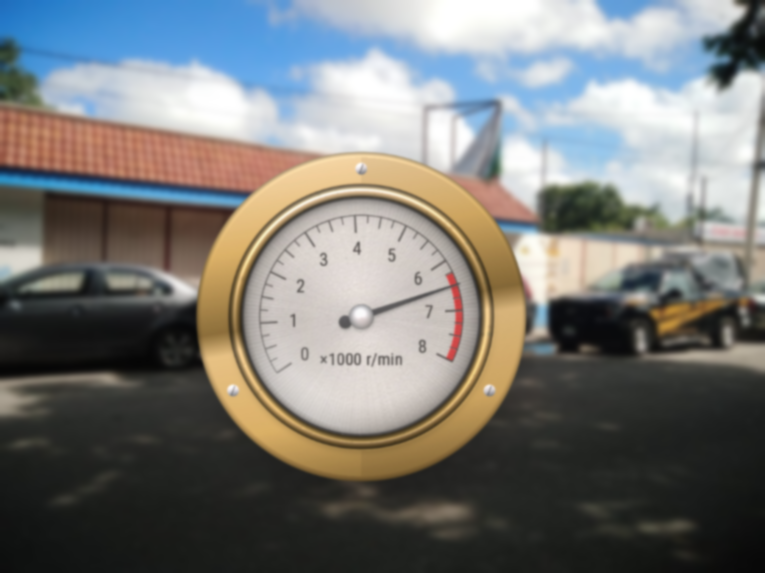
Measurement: 6500 rpm
